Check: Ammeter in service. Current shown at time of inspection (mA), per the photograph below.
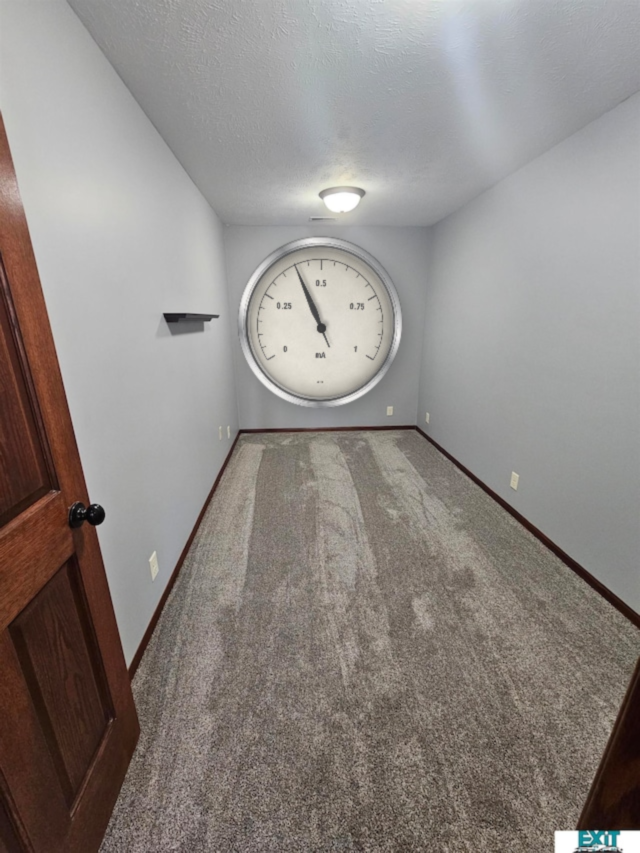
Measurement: 0.4 mA
